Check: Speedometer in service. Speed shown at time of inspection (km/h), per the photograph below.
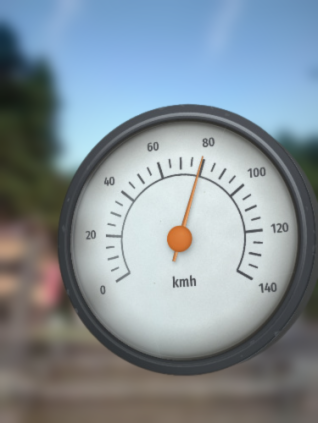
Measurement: 80 km/h
